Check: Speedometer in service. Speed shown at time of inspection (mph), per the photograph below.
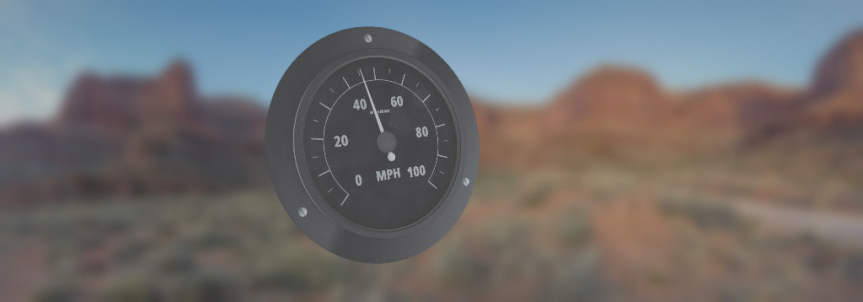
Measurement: 45 mph
